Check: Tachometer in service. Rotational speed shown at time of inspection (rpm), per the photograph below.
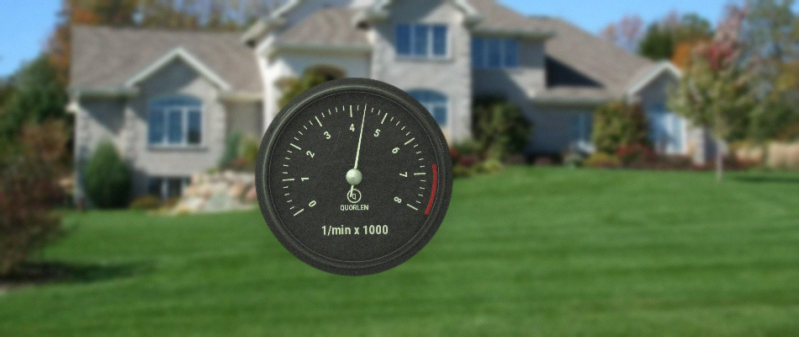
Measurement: 4400 rpm
